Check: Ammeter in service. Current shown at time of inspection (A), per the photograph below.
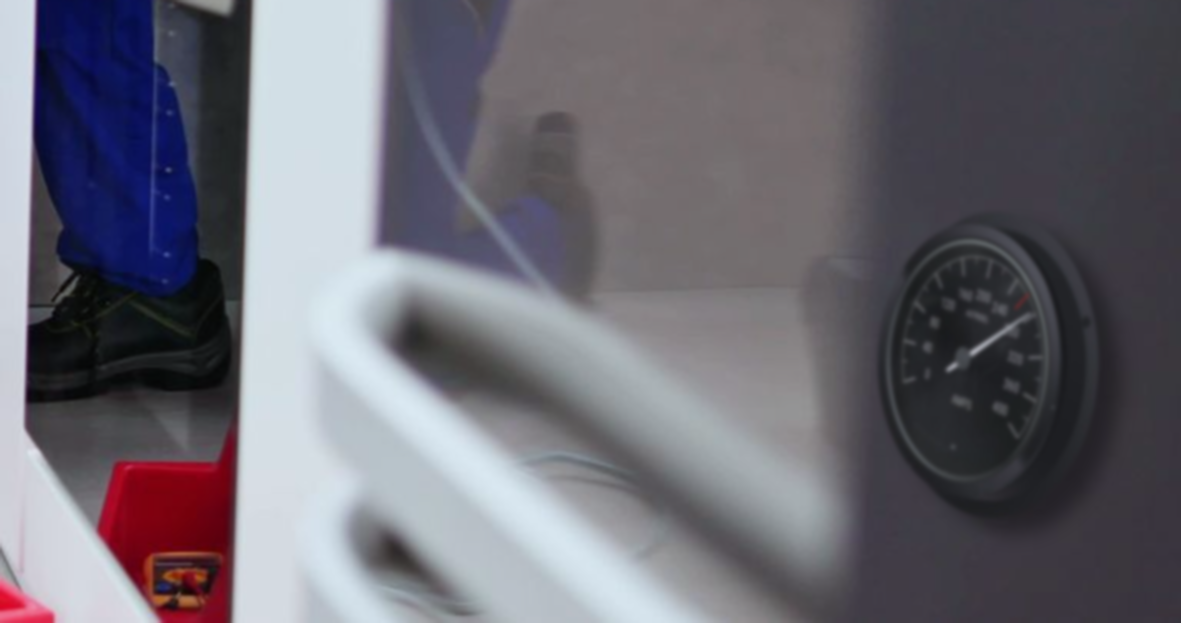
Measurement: 280 A
